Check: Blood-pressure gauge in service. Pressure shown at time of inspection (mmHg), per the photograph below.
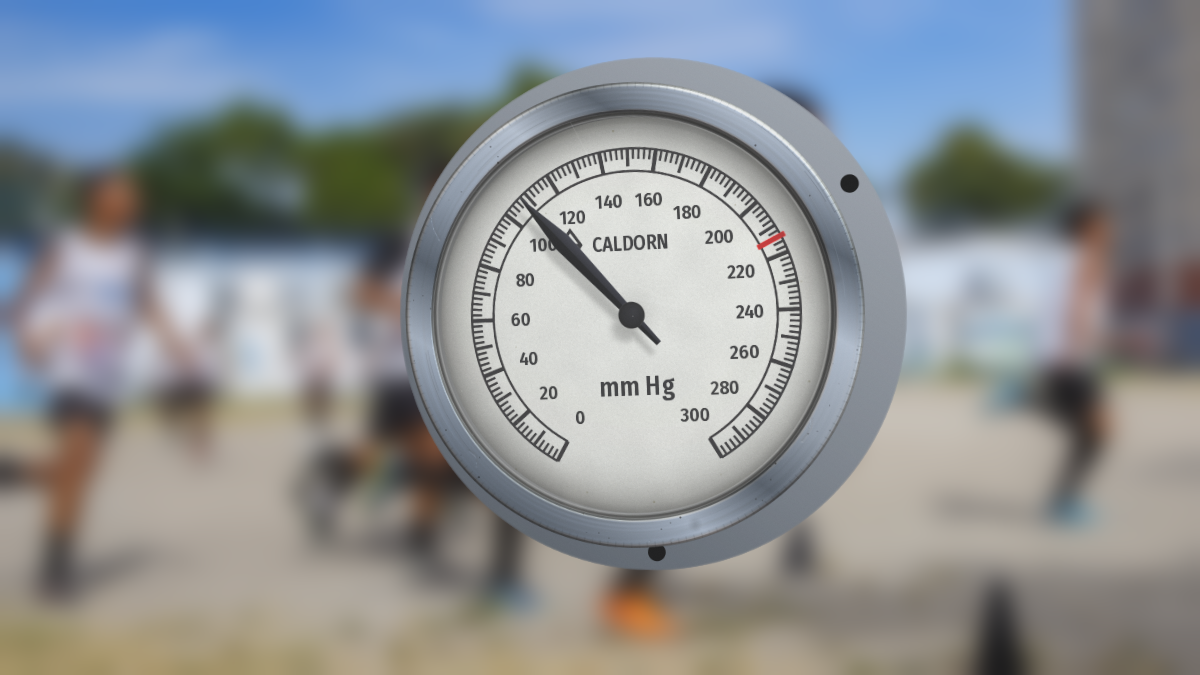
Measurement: 108 mmHg
